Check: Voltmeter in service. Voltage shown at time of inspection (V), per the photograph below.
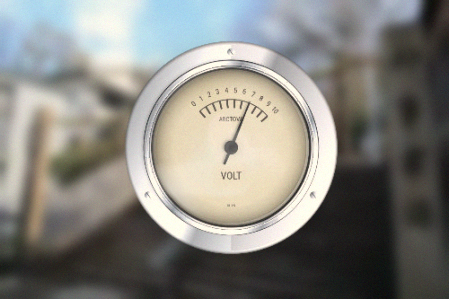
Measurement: 7 V
